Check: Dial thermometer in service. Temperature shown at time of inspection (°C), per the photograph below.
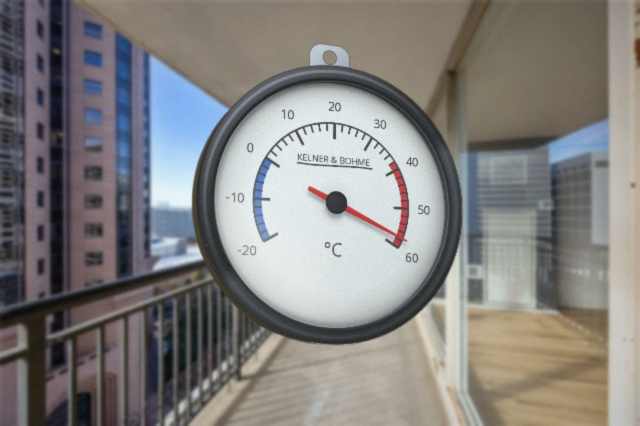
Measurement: 58 °C
